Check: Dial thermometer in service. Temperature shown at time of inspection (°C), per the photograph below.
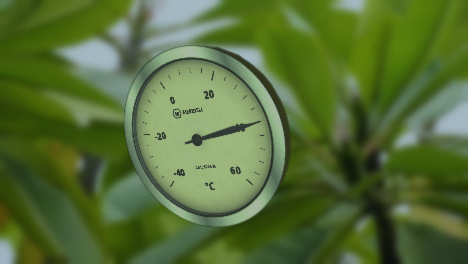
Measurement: 40 °C
